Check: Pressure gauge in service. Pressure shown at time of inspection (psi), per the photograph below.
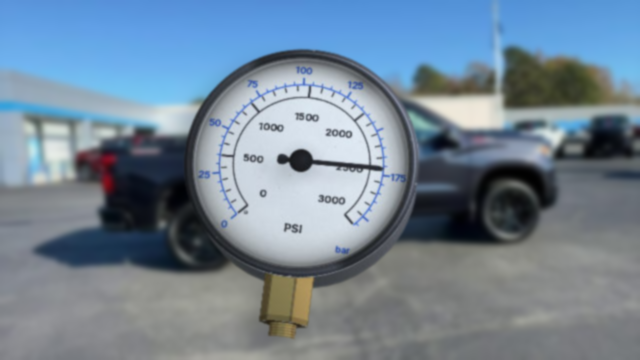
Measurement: 2500 psi
